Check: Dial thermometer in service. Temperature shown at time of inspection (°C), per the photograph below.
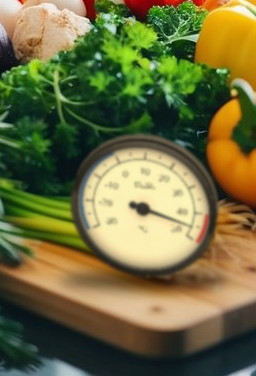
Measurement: 45 °C
